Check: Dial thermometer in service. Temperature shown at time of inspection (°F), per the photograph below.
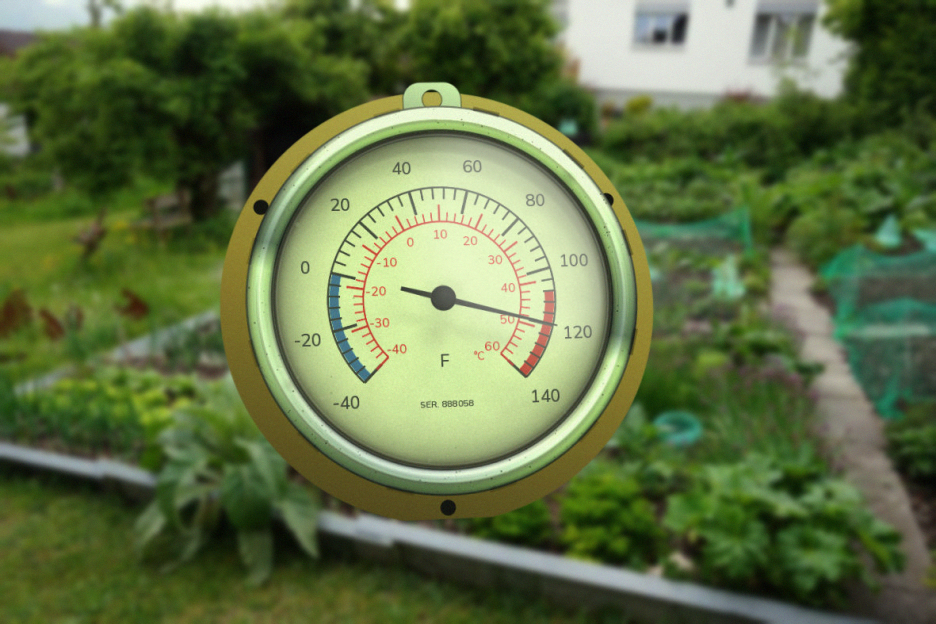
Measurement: 120 °F
